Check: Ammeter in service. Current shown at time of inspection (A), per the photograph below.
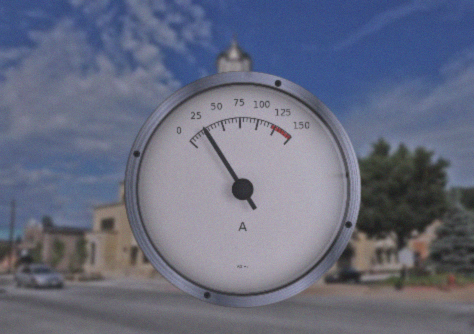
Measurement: 25 A
